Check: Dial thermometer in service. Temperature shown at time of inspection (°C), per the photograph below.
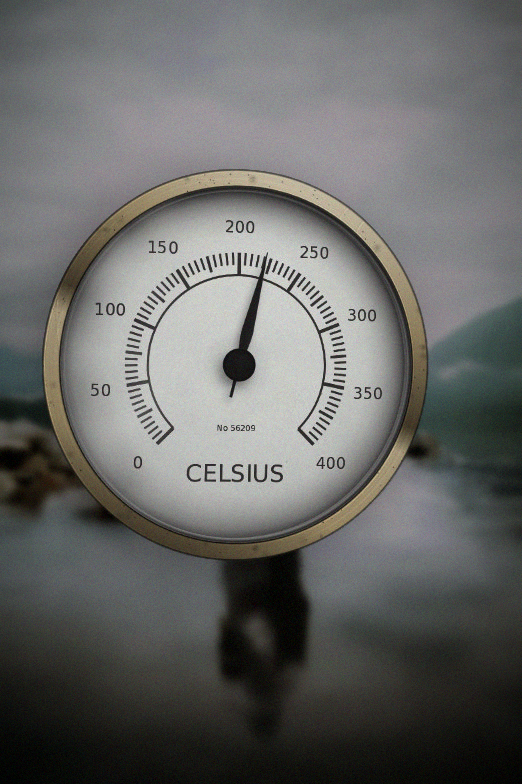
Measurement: 220 °C
